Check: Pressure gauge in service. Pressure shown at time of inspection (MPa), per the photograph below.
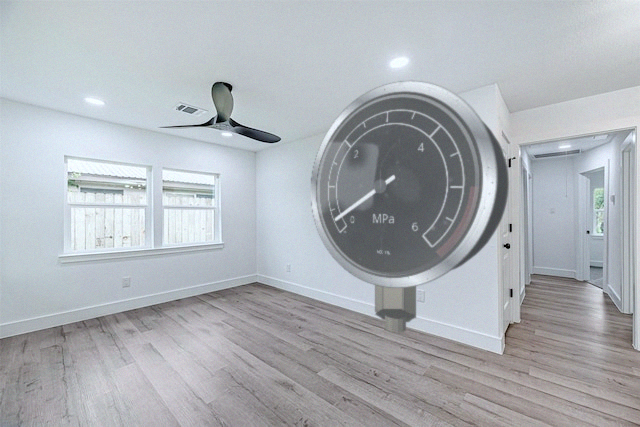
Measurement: 0.25 MPa
